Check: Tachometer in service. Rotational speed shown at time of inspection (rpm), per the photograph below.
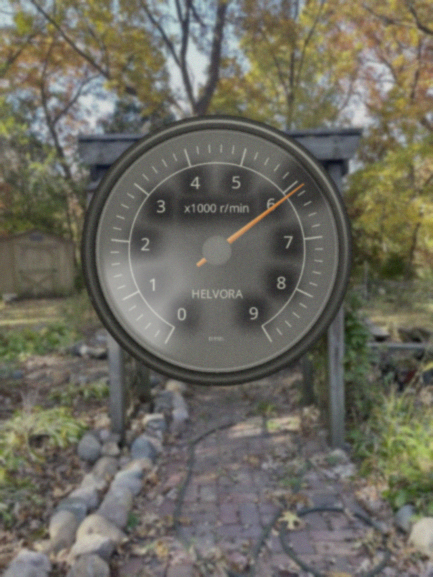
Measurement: 6100 rpm
